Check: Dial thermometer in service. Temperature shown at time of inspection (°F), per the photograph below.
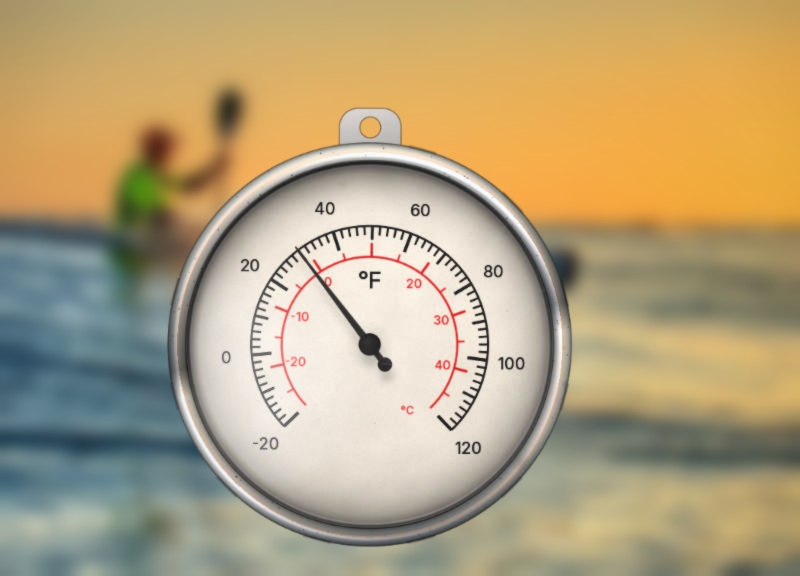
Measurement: 30 °F
